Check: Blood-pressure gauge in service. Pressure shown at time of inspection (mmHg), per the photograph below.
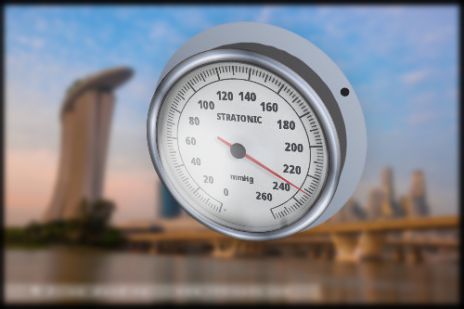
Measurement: 230 mmHg
